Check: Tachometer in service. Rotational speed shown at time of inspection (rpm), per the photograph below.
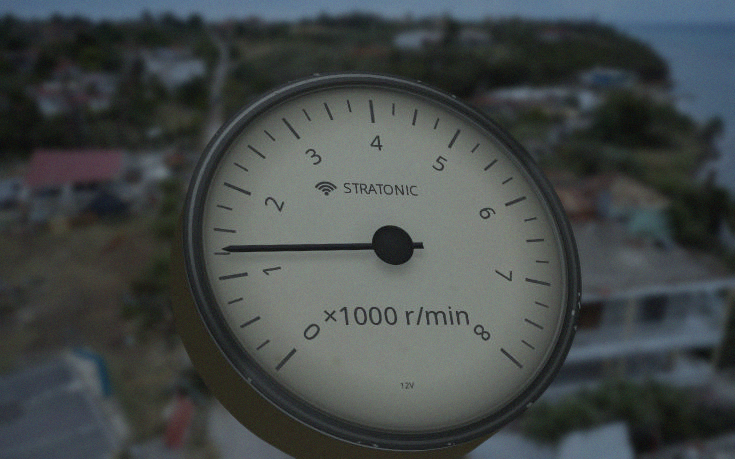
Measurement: 1250 rpm
